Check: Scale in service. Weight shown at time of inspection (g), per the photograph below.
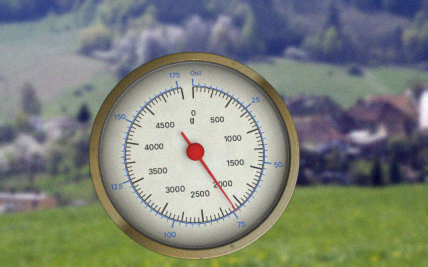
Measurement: 2100 g
